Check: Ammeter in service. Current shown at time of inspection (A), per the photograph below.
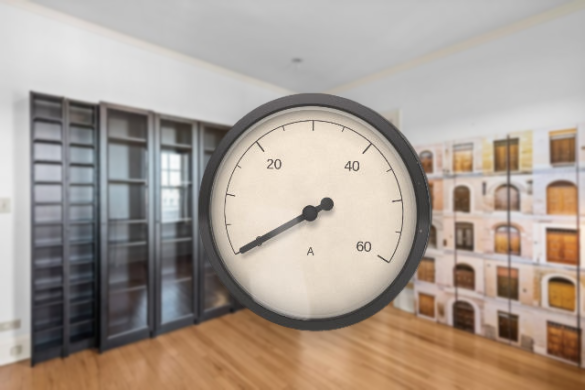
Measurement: 0 A
